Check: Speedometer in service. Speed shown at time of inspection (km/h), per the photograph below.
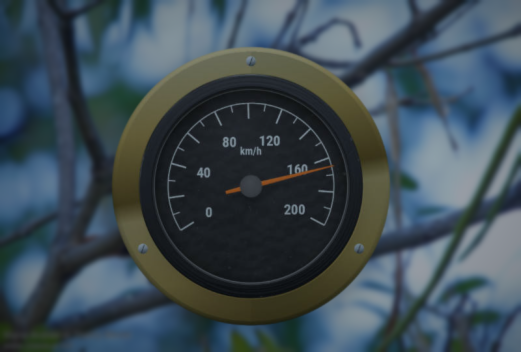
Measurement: 165 km/h
